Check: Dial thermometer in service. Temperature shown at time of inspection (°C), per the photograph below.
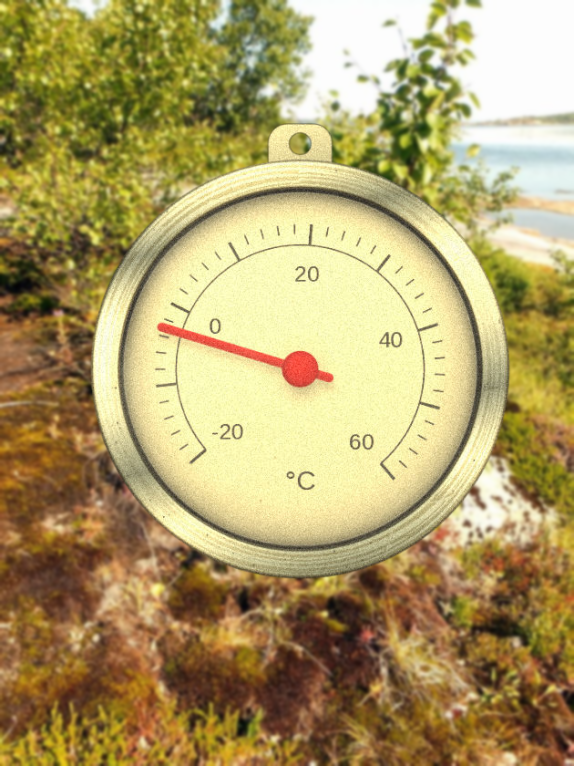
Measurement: -3 °C
